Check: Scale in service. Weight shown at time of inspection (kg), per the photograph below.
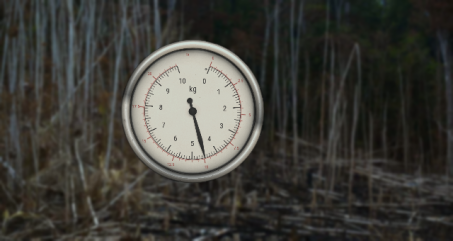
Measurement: 4.5 kg
